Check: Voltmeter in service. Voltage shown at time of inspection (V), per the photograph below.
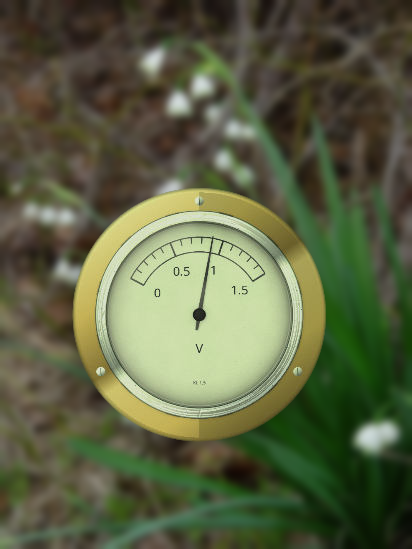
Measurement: 0.9 V
